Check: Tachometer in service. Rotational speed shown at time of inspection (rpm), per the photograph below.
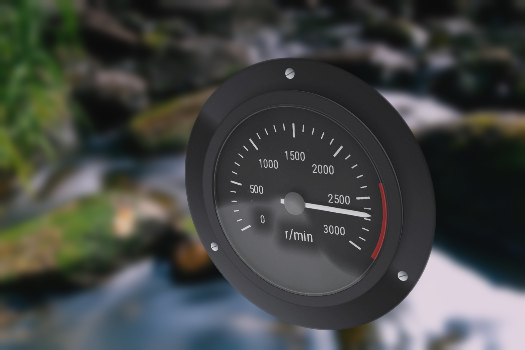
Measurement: 2650 rpm
